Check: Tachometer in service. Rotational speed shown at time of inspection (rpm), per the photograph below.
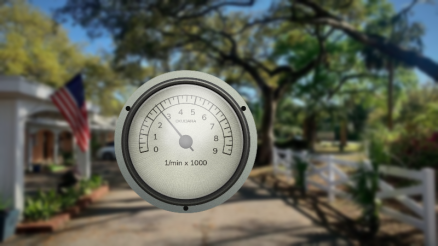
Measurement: 2750 rpm
